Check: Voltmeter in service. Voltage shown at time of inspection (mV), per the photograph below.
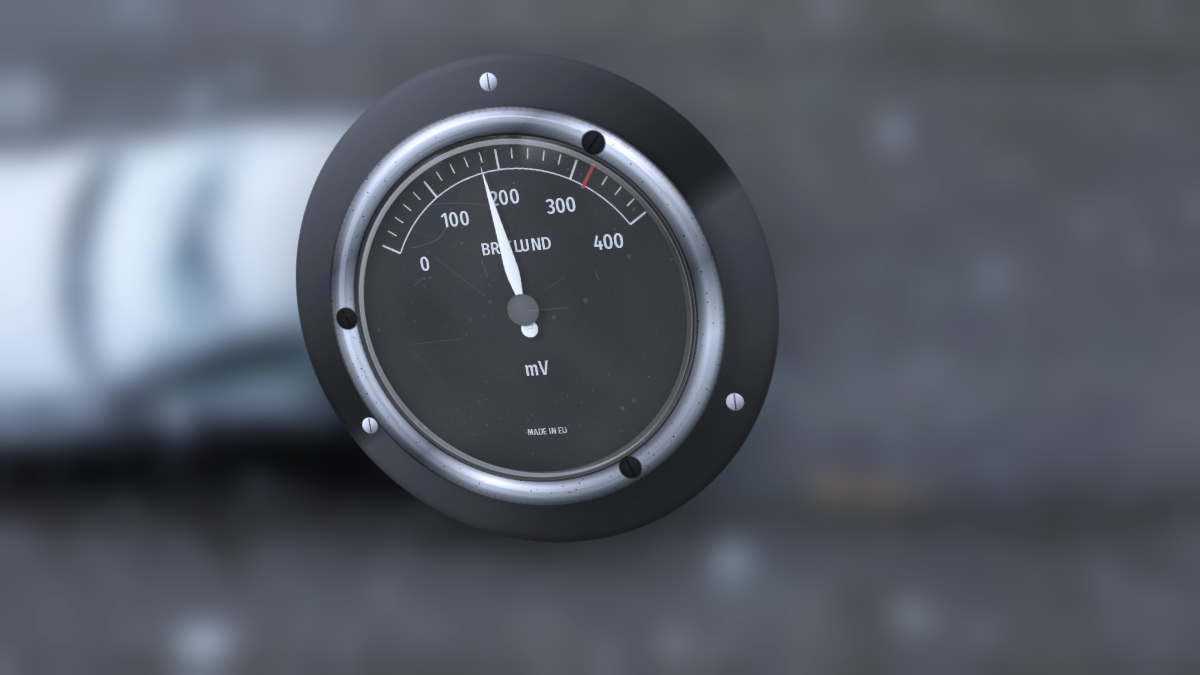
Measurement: 180 mV
